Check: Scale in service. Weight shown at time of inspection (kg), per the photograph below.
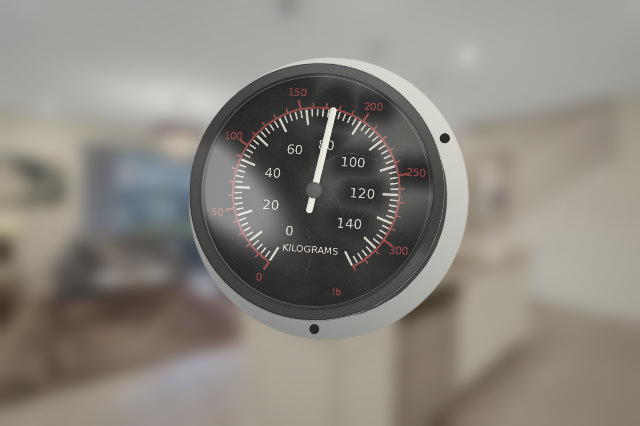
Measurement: 80 kg
